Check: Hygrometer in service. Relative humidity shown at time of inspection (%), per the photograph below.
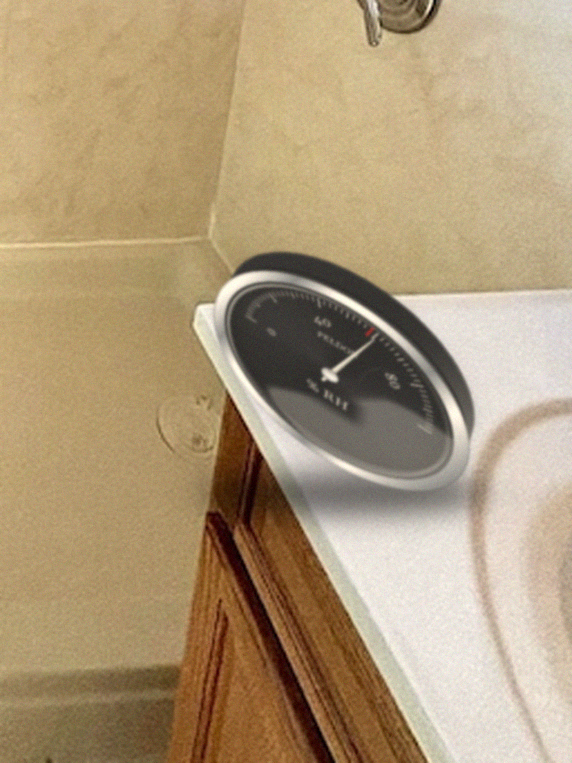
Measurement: 60 %
